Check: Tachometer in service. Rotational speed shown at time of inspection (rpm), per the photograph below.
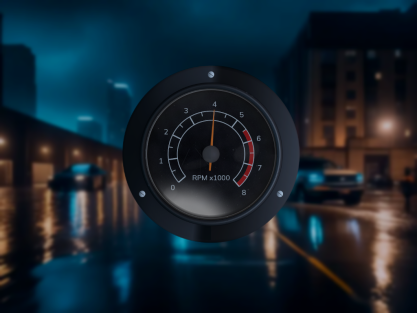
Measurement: 4000 rpm
